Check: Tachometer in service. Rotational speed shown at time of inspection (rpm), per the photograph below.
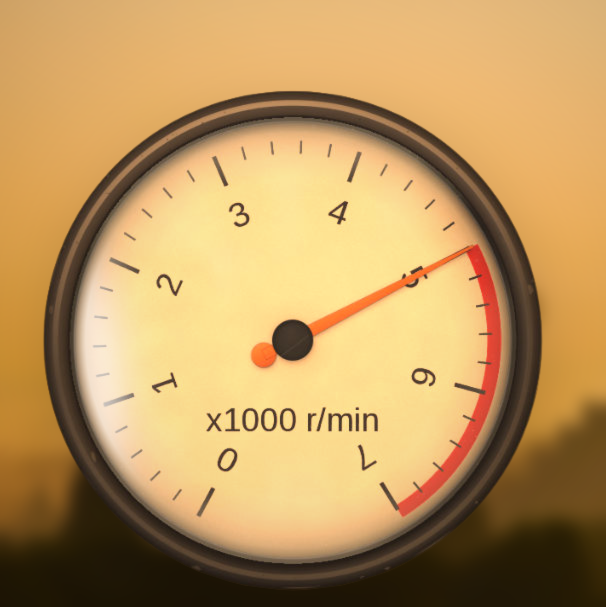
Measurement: 5000 rpm
